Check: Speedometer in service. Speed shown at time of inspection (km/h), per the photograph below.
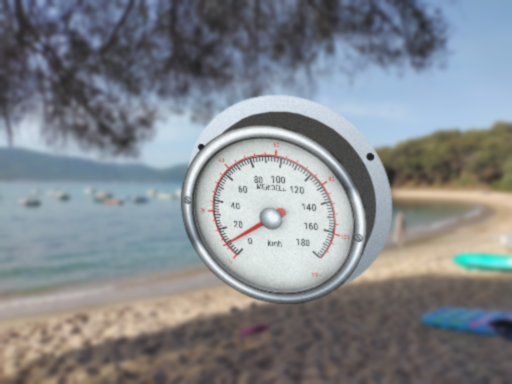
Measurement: 10 km/h
